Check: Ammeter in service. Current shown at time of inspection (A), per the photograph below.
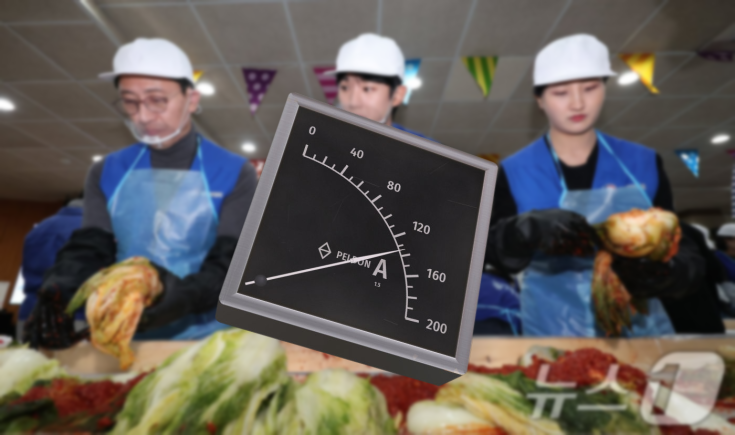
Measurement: 135 A
